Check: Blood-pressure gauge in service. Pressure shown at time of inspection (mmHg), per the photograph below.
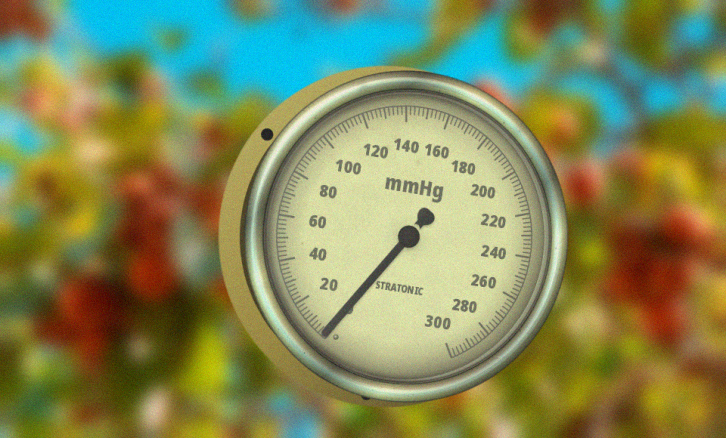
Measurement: 2 mmHg
